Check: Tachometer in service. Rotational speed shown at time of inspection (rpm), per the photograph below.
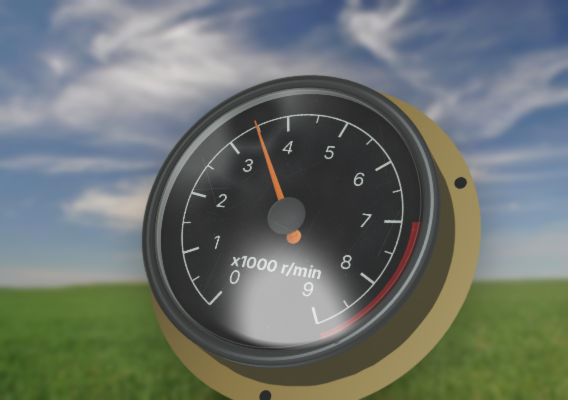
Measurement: 3500 rpm
